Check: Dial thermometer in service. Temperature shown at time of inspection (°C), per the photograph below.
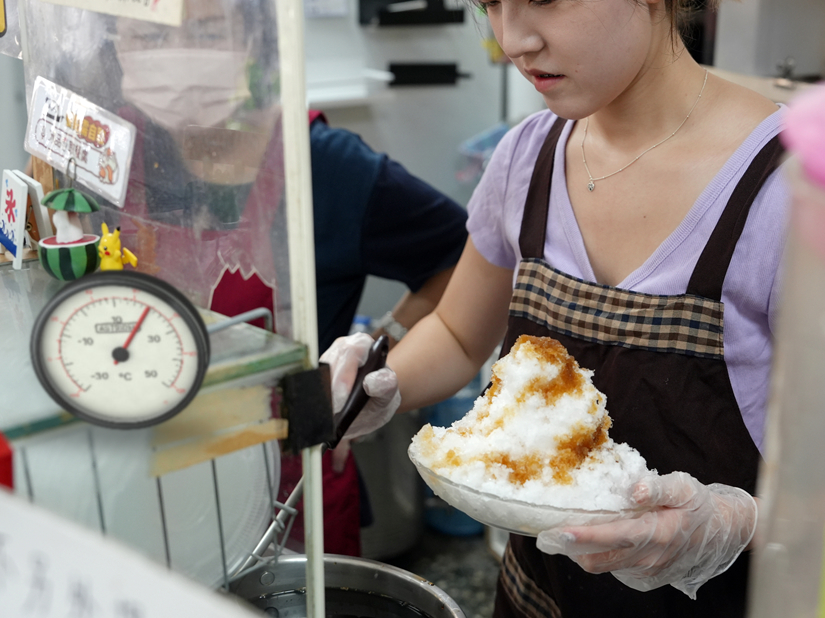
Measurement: 20 °C
